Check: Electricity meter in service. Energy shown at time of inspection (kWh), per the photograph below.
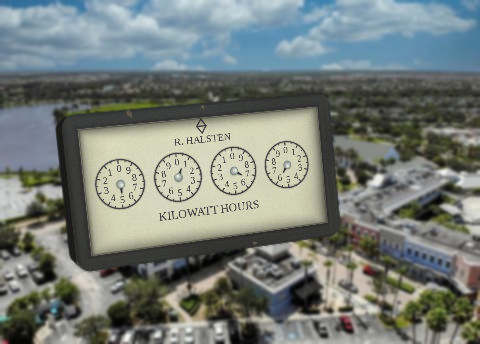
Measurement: 5066 kWh
